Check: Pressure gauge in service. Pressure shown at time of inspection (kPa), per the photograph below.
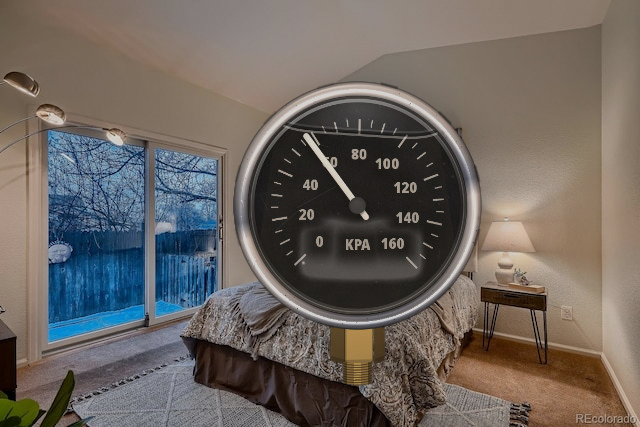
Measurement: 57.5 kPa
